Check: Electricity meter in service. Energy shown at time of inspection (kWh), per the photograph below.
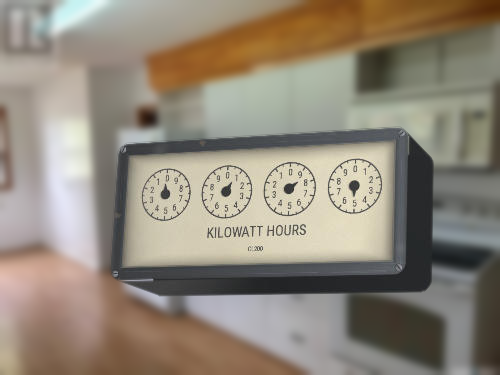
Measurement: 85 kWh
